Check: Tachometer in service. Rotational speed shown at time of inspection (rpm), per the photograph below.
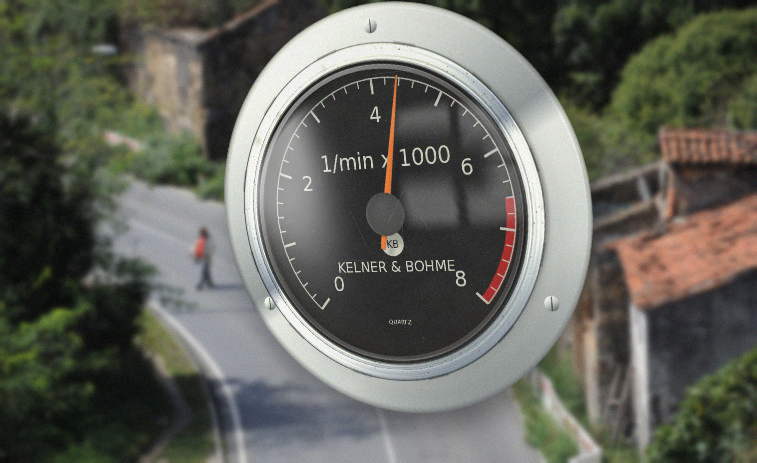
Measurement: 4400 rpm
